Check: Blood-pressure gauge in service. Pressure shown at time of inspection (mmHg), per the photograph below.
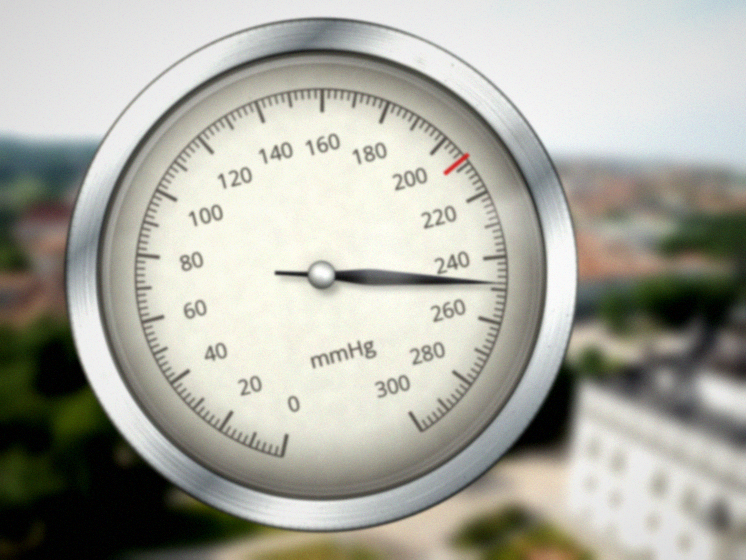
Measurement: 248 mmHg
